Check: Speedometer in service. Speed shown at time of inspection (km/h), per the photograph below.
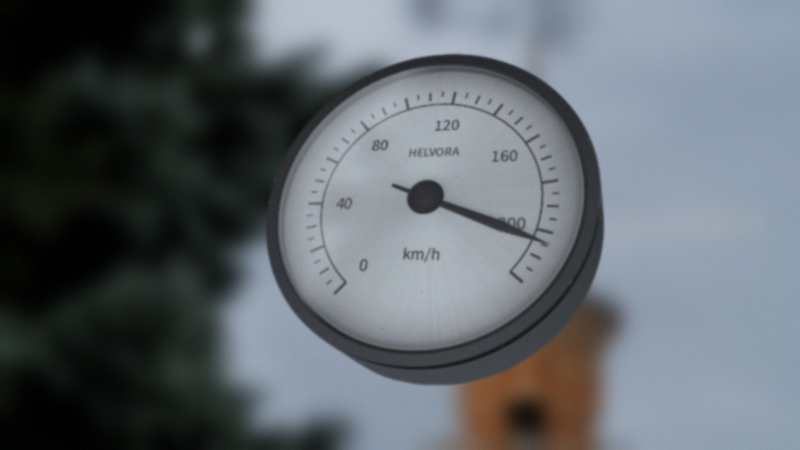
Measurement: 205 km/h
